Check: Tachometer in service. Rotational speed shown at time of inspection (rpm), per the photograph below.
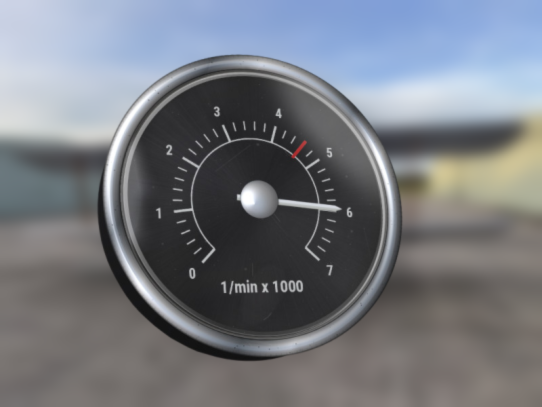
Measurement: 6000 rpm
